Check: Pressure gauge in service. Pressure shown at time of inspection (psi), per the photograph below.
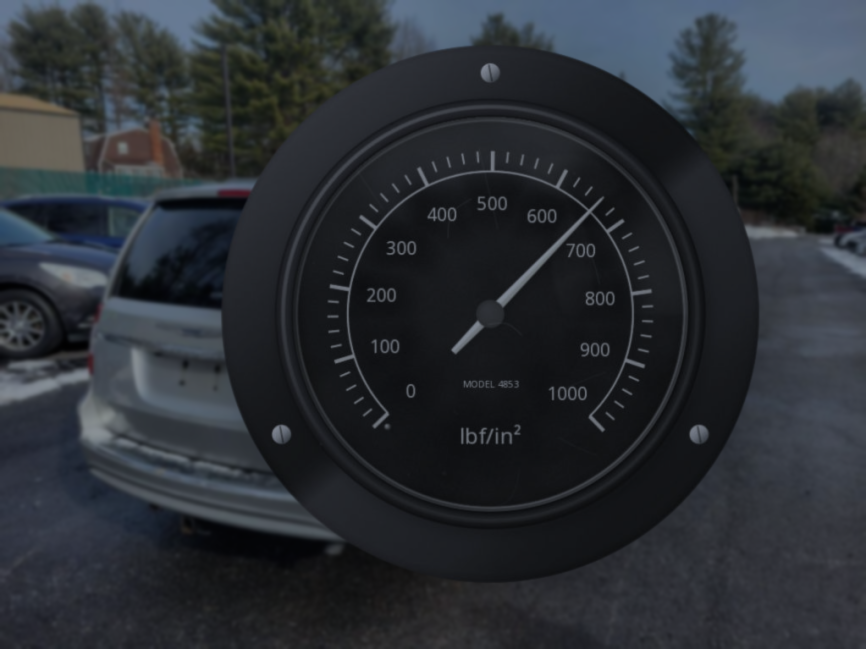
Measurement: 660 psi
